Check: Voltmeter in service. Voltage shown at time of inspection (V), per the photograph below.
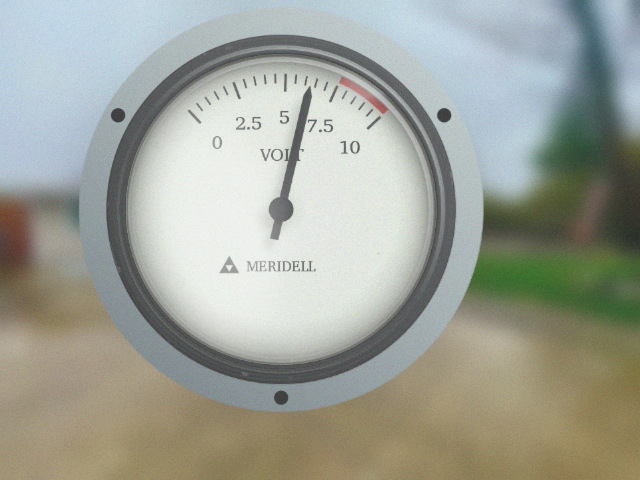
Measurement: 6.25 V
